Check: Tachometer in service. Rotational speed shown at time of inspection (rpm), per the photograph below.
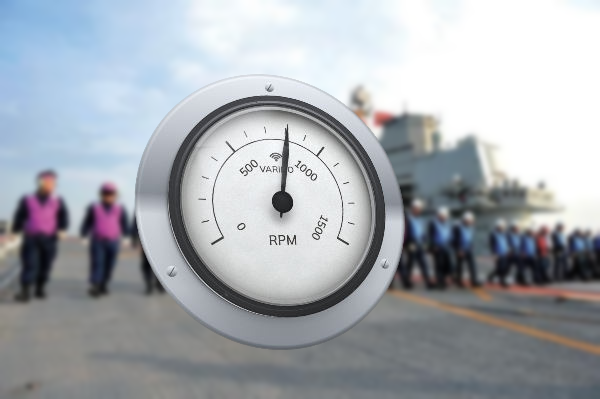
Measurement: 800 rpm
